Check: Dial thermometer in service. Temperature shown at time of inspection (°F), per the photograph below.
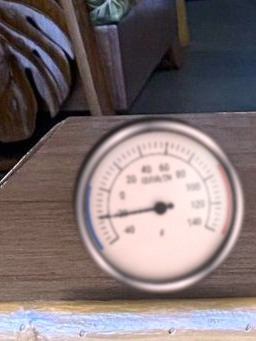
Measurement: -20 °F
